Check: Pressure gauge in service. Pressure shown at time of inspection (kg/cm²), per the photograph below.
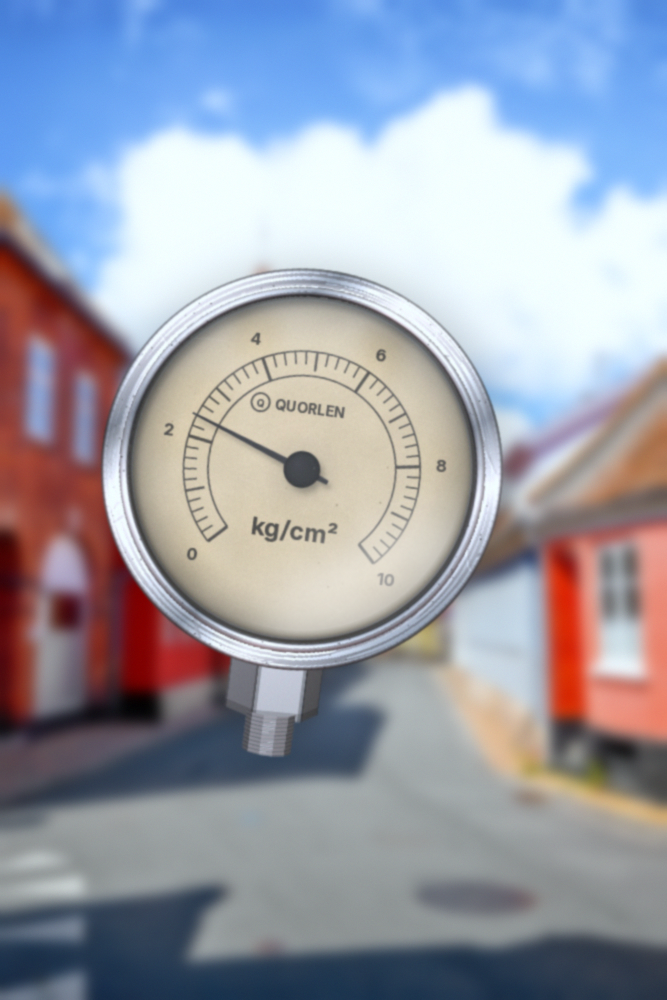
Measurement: 2.4 kg/cm²
